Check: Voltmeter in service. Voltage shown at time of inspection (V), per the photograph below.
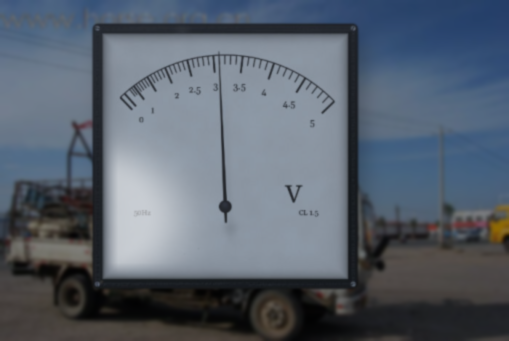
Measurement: 3.1 V
